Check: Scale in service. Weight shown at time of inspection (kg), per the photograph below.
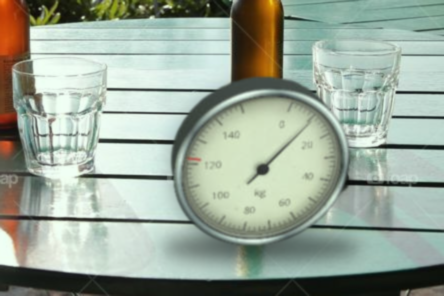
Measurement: 10 kg
